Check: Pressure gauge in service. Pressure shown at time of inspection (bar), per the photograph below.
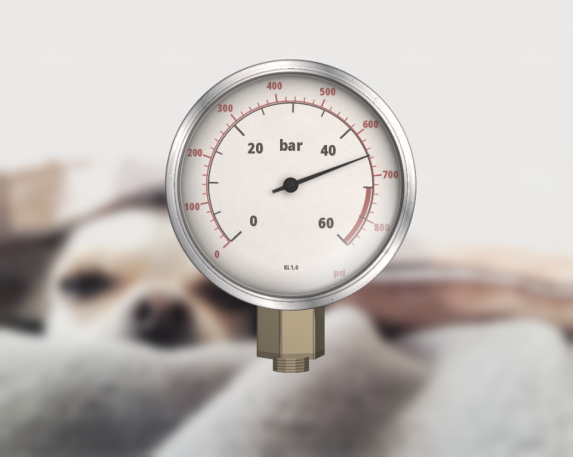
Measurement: 45 bar
